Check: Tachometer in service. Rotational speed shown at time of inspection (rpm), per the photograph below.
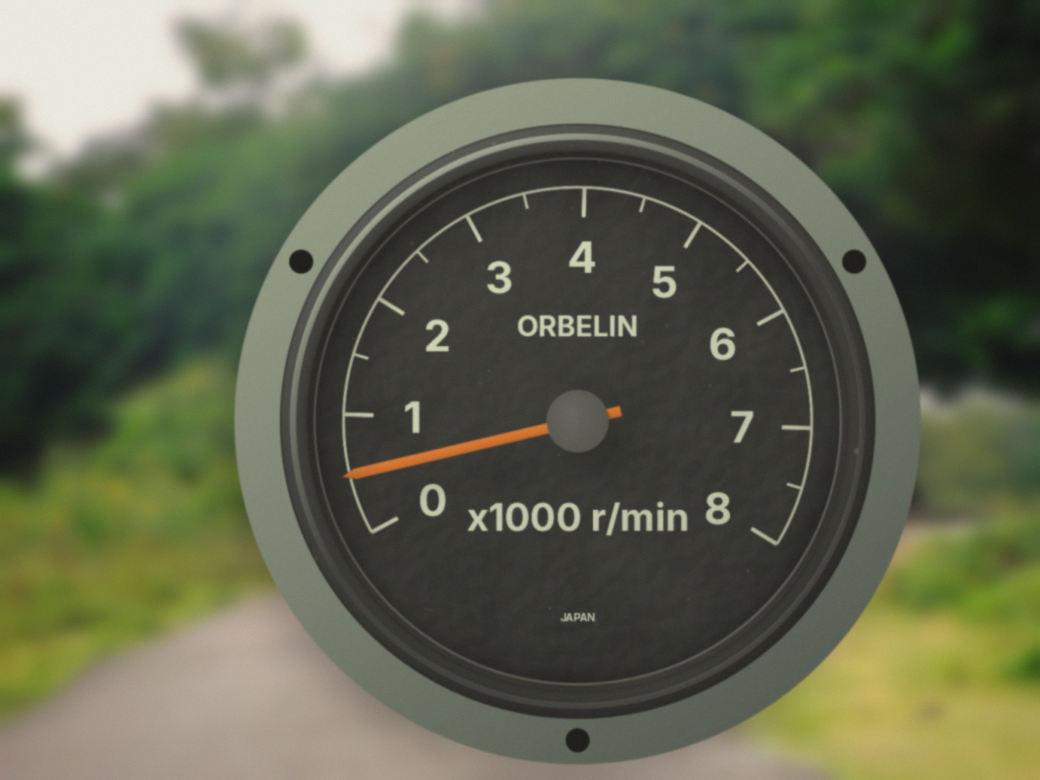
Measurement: 500 rpm
